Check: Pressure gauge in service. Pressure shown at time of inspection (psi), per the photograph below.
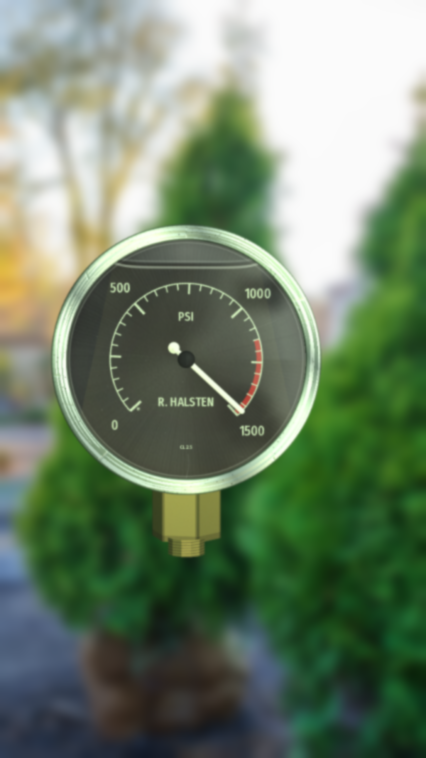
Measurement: 1475 psi
